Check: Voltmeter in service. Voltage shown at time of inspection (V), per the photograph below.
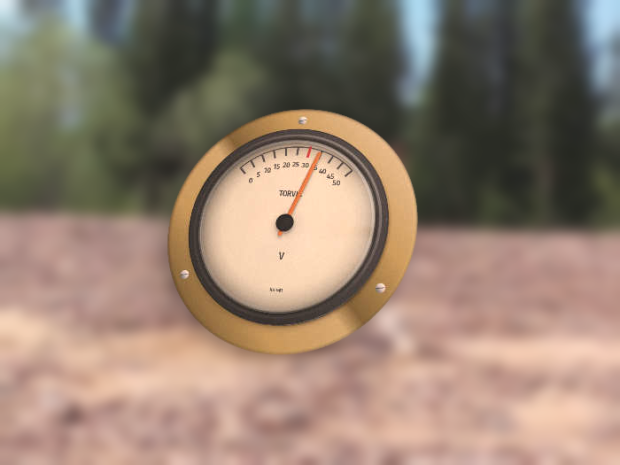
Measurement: 35 V
